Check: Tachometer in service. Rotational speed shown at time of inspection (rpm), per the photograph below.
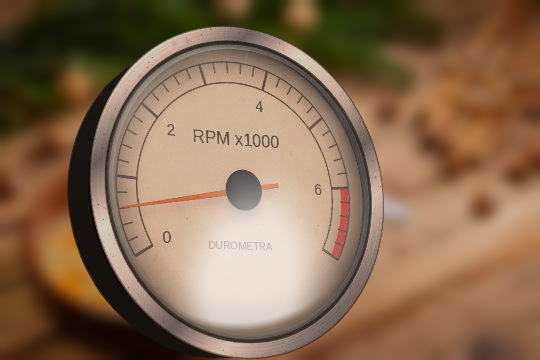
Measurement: 600 rpm
